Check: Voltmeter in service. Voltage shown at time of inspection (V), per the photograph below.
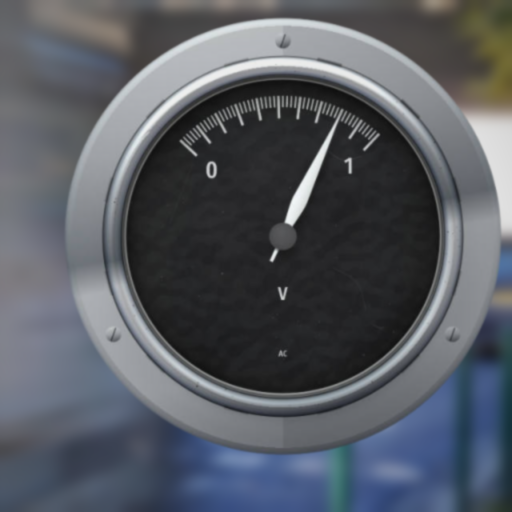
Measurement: 0.8 V
